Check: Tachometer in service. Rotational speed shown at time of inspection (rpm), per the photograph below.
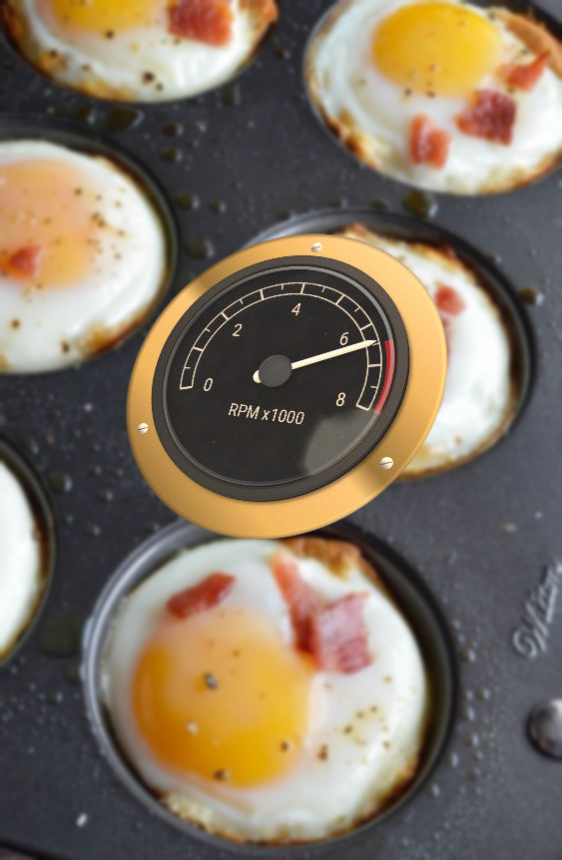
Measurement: 6500 rpm
